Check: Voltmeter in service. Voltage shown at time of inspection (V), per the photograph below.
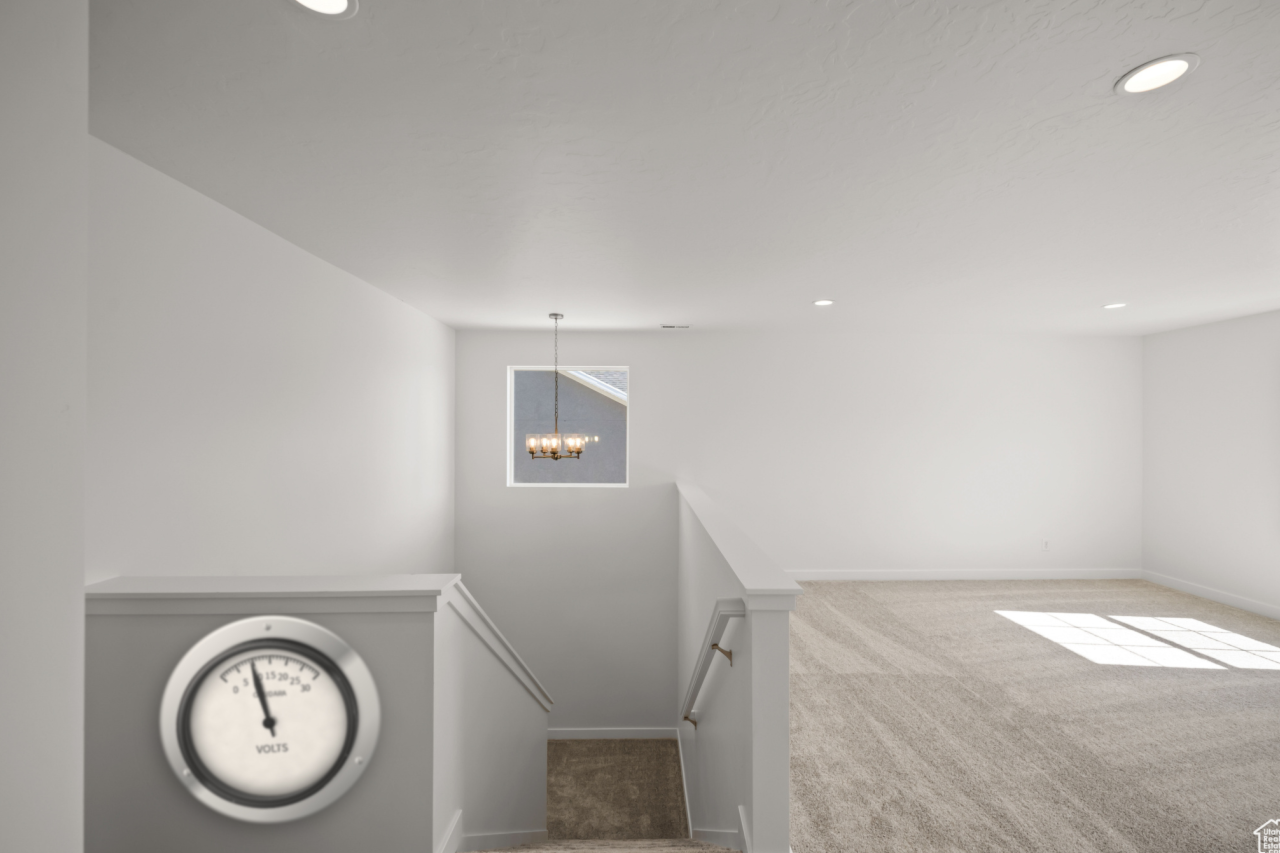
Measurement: 10 V
